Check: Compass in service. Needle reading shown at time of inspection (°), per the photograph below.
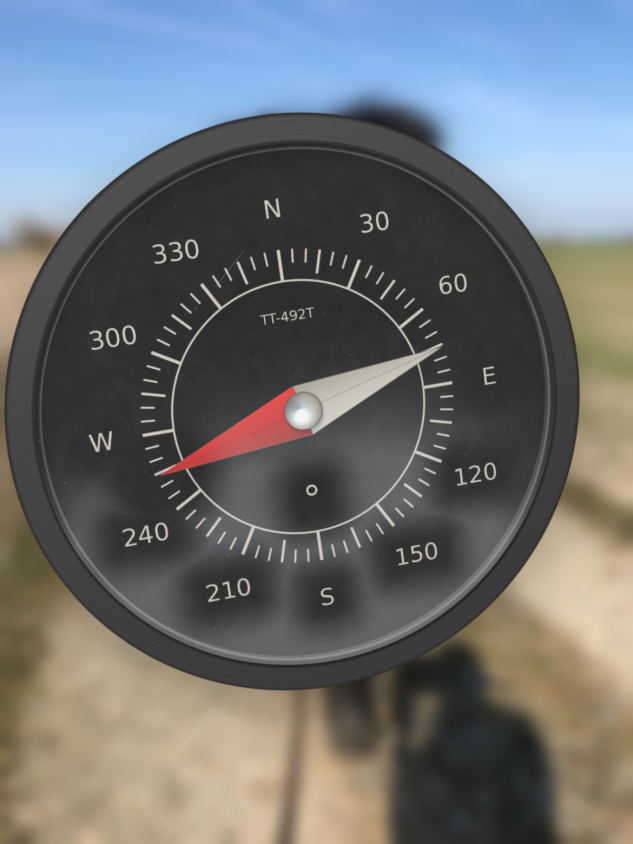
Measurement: 255 °
